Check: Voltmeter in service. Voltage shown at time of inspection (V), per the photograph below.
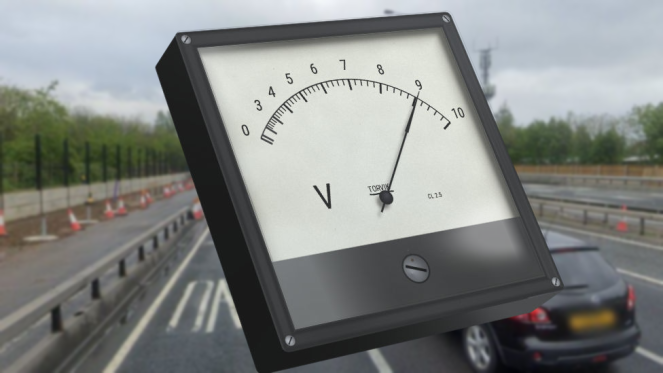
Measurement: 9 V
